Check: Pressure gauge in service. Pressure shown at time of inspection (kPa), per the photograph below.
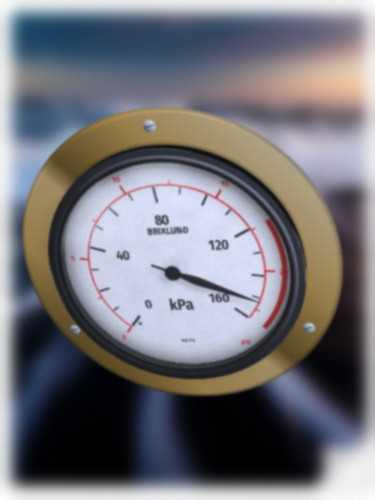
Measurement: 150 kPa
